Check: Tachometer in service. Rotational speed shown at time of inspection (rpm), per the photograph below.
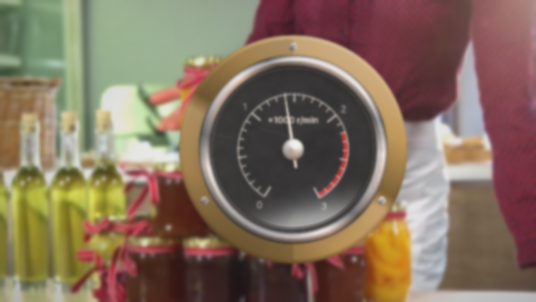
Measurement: 1400 rpm
